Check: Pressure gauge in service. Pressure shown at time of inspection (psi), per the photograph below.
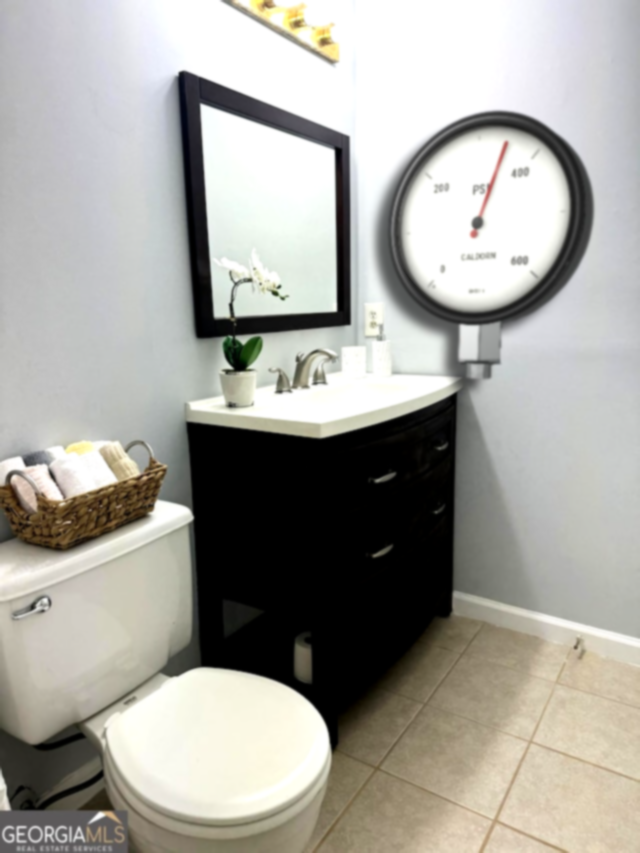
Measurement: 350 psi
